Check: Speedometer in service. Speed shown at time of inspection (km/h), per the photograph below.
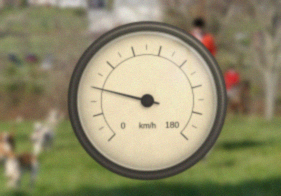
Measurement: 40 km/h
